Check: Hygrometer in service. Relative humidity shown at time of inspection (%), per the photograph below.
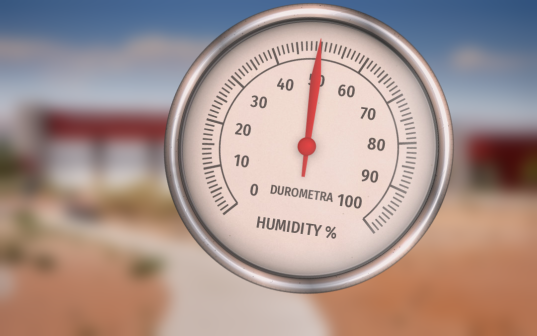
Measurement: 50 %
